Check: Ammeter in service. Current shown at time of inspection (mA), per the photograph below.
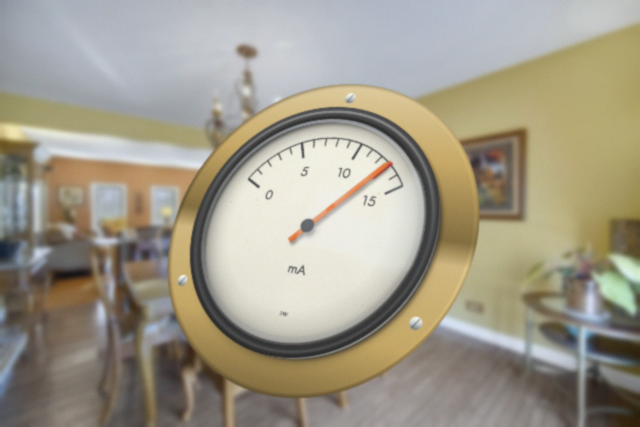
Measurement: 13 mA
